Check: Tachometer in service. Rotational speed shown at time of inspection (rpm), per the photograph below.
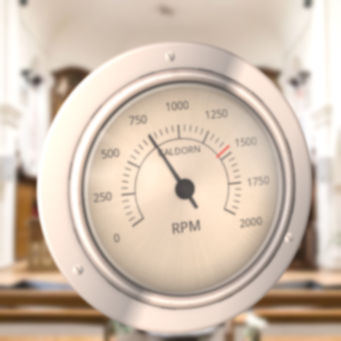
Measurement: 750 rpm
